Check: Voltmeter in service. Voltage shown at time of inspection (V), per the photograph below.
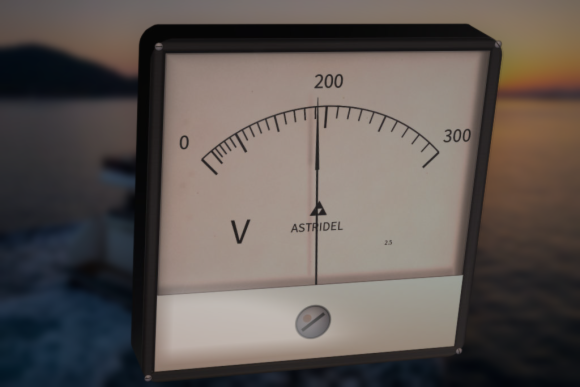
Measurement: 190 V
